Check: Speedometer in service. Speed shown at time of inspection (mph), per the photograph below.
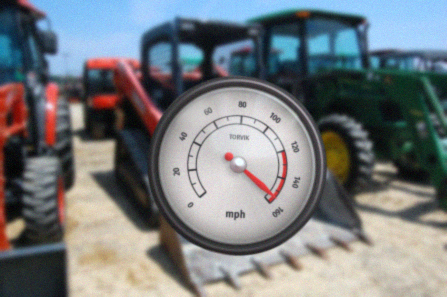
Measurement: 155 mph
